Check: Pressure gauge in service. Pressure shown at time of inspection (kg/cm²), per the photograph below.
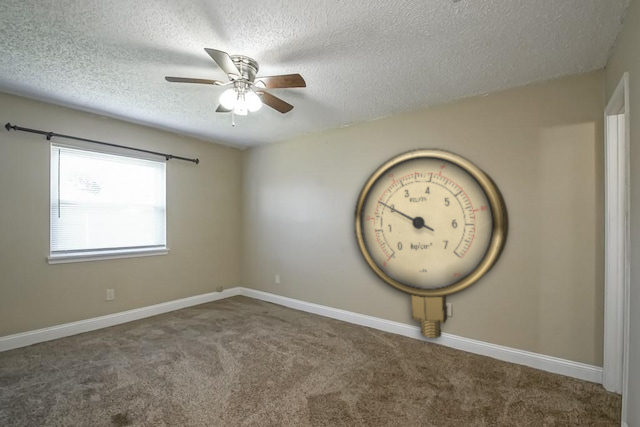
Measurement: 2 kg/cm²
